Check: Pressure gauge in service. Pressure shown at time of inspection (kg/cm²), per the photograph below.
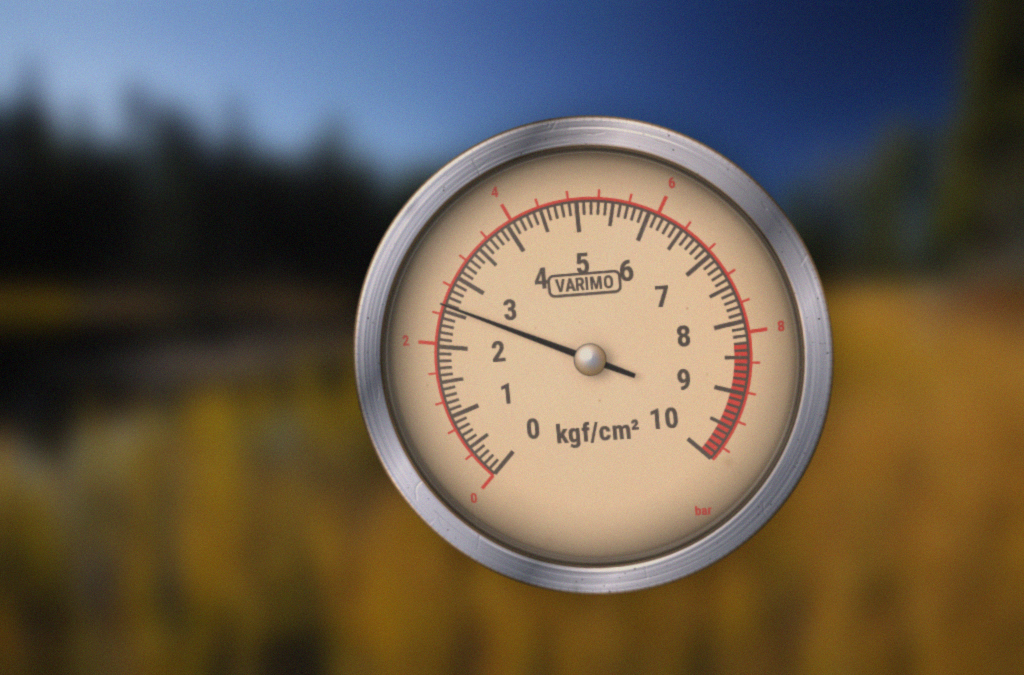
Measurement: 2.6 kg/cm²
